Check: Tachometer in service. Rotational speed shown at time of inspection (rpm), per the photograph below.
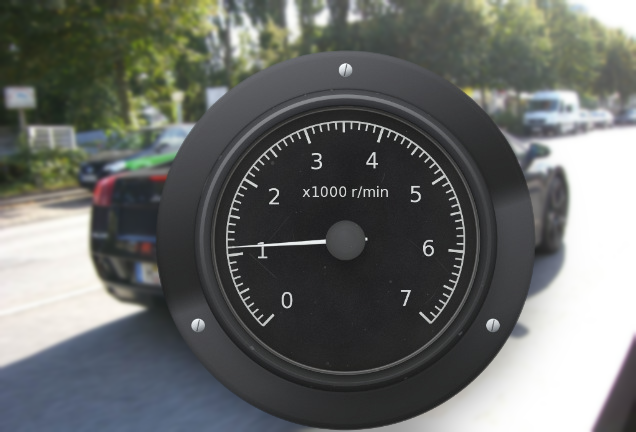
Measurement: 1100 rpm
